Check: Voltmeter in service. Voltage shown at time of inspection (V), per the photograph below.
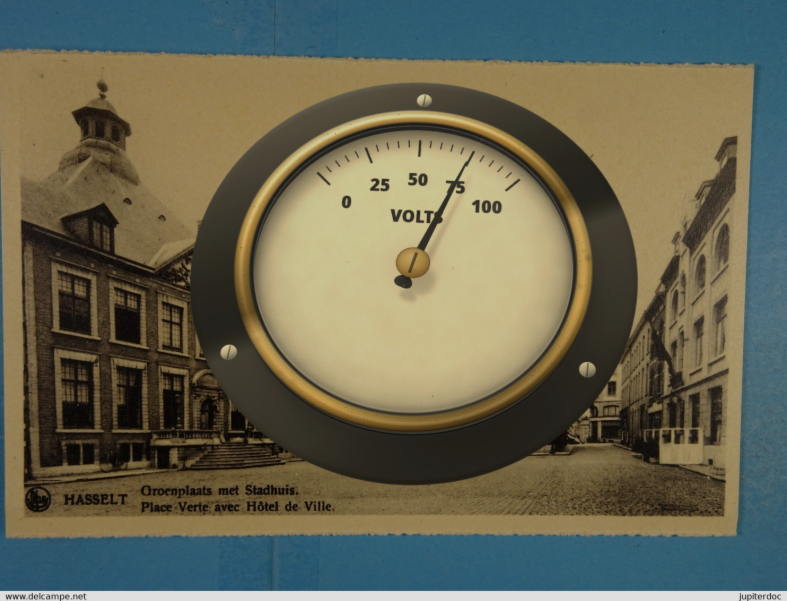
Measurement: 75 V
